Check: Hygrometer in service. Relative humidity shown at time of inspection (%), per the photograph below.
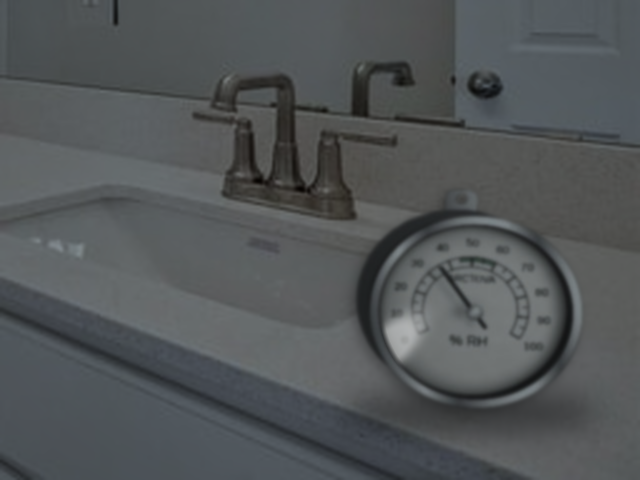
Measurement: 35 %
